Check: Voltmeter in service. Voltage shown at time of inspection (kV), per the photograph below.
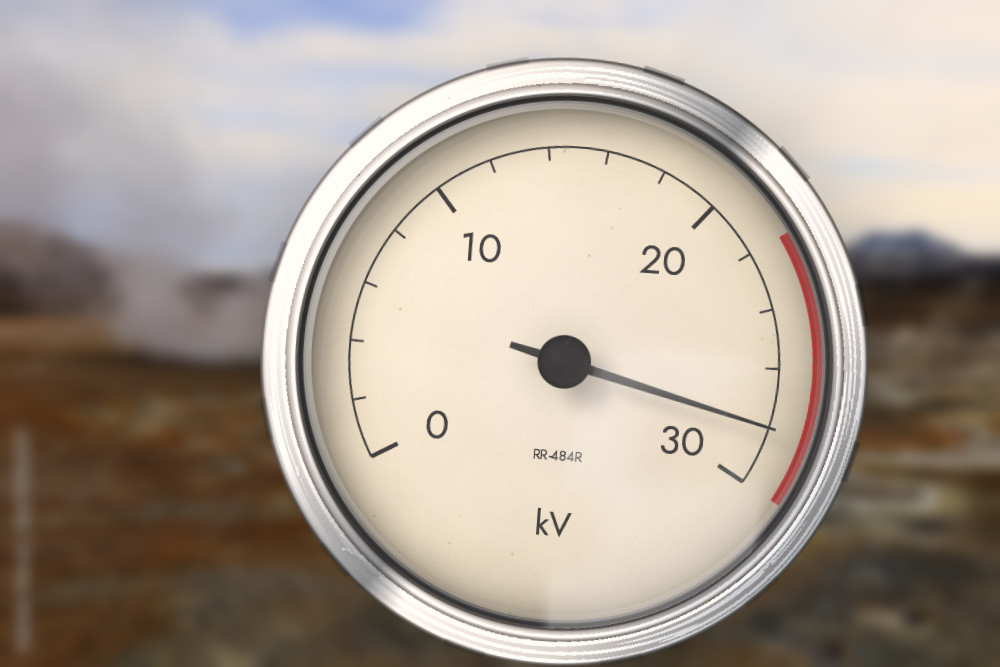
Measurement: 28 kV
